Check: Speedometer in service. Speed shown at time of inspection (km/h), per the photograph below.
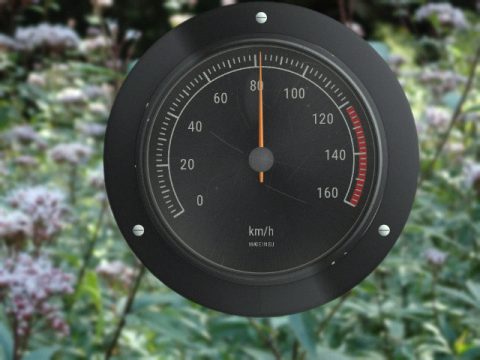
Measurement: 82 km/h
